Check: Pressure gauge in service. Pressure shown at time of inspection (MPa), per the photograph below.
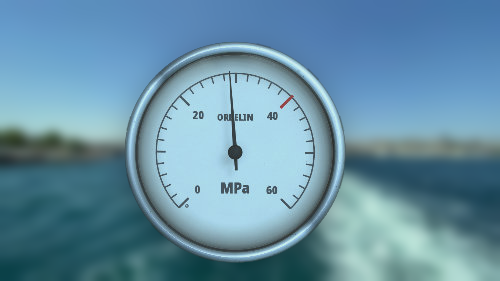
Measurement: 29 MPa
